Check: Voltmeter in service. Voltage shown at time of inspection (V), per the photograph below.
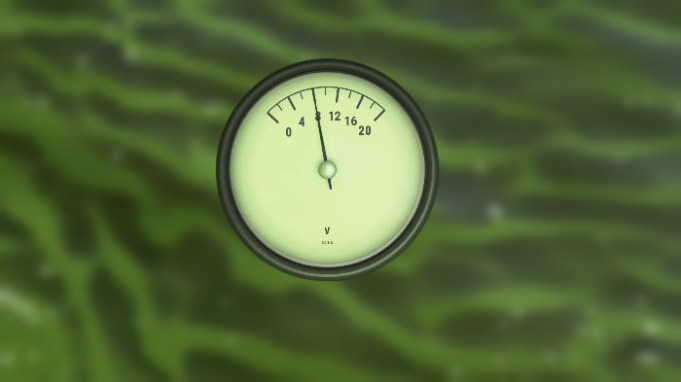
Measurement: 8 V
